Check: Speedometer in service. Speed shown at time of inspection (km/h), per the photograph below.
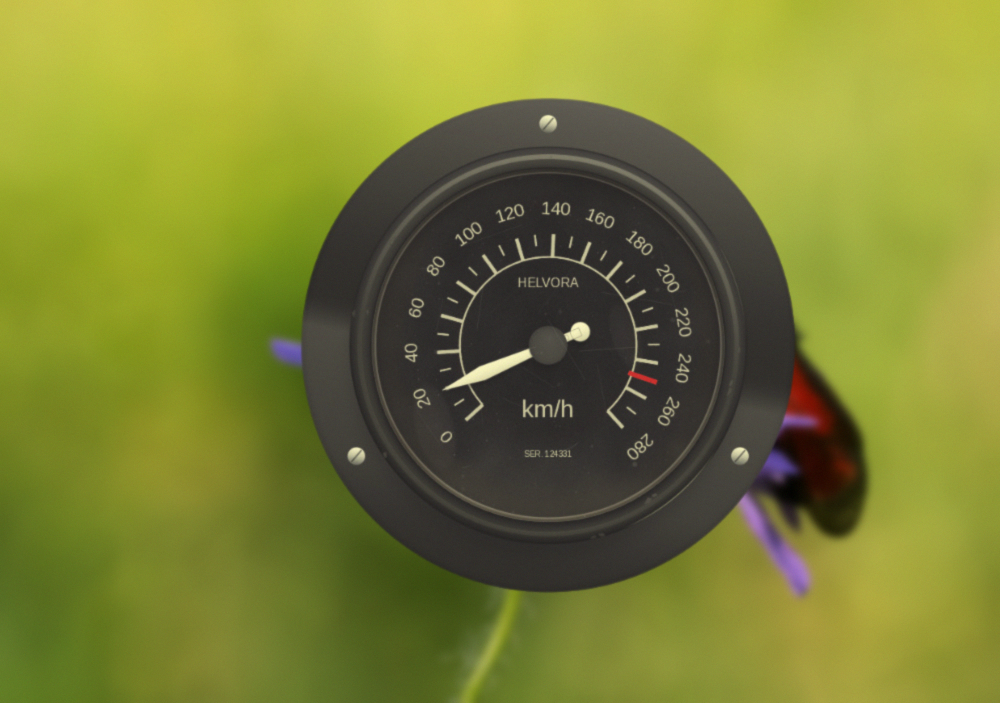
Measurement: 20 km/h
